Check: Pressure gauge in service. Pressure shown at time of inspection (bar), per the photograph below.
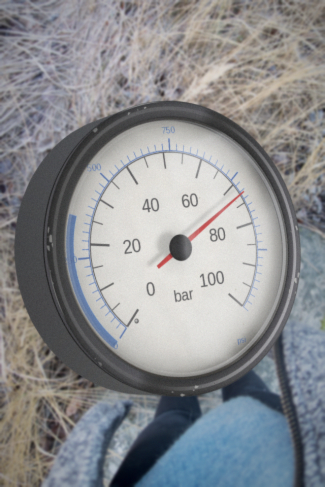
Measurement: 72.5 bar
